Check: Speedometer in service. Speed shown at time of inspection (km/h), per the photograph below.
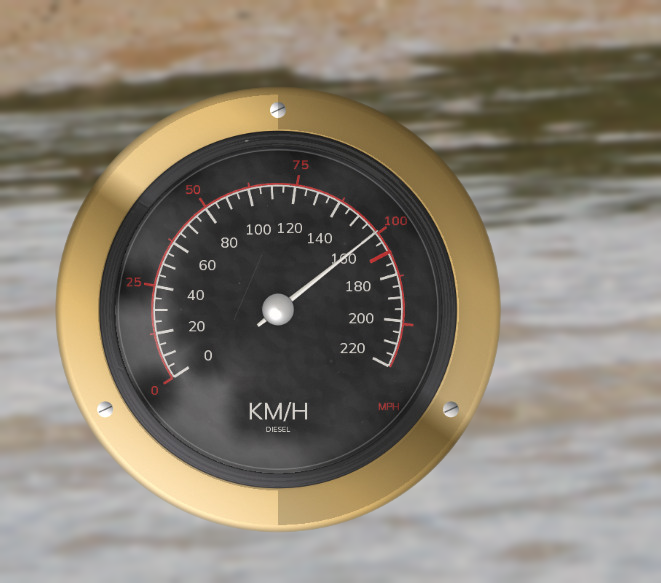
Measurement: 160 km/h
